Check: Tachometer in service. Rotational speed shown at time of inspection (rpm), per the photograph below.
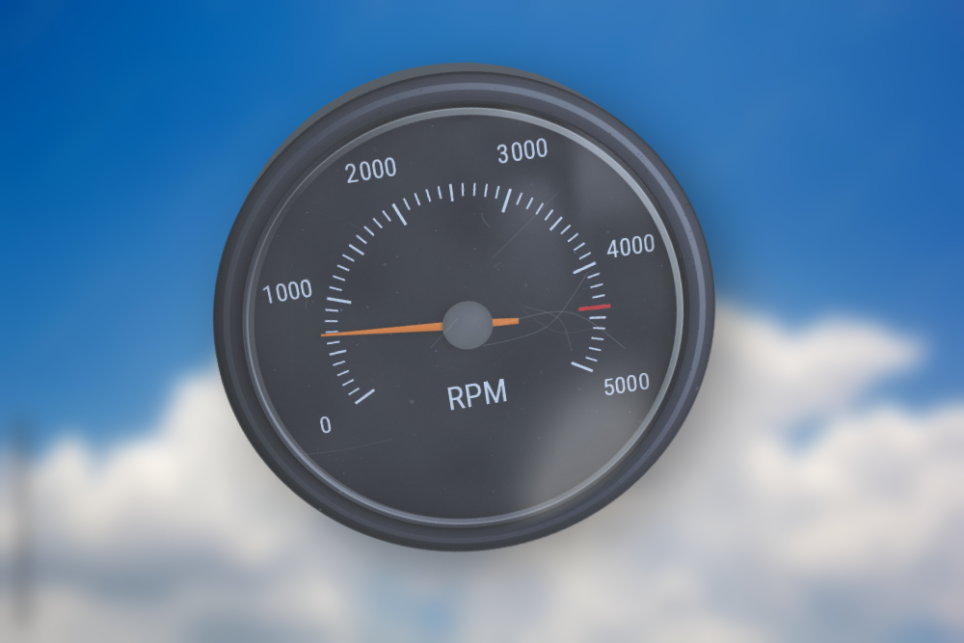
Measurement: 700 rpm
